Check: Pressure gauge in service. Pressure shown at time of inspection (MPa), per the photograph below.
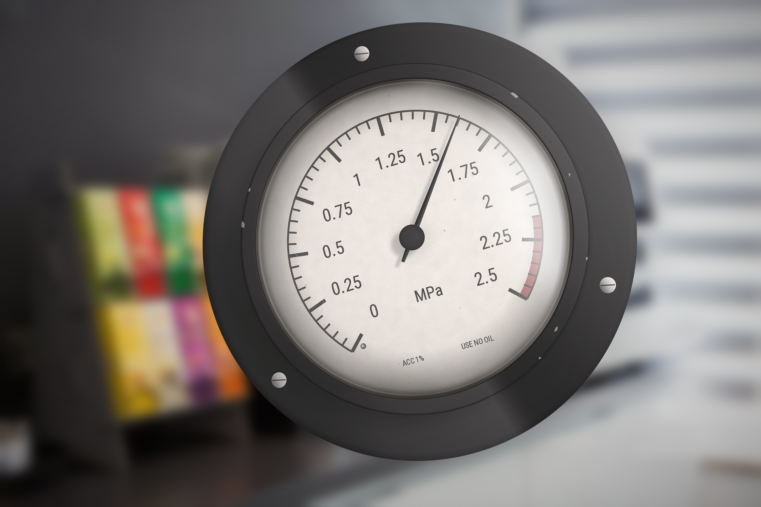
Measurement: 1.6 MPa
